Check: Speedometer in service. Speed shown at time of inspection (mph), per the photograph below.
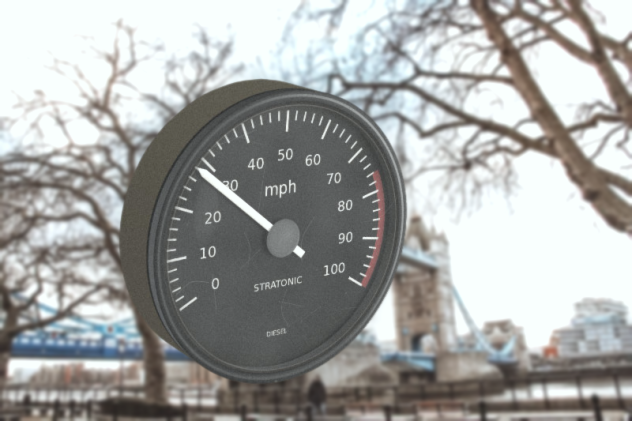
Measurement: 28 mph
